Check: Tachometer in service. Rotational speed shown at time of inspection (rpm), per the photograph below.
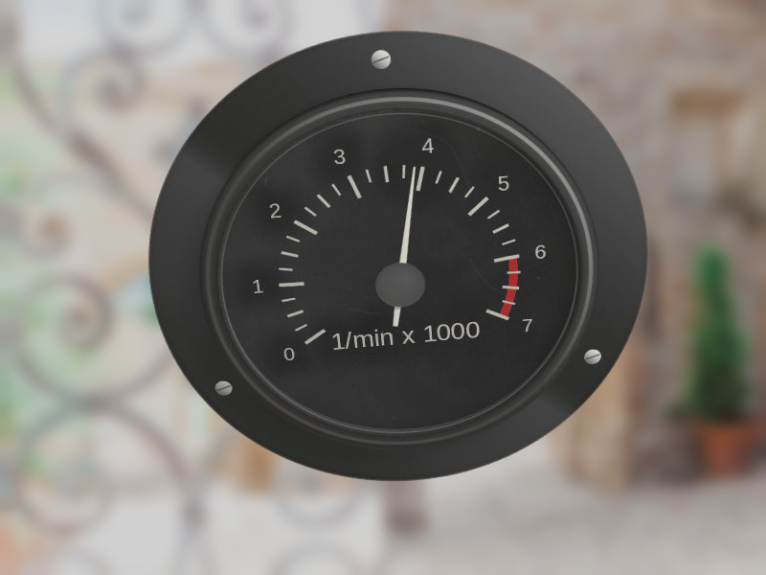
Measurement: 3875 rpm
